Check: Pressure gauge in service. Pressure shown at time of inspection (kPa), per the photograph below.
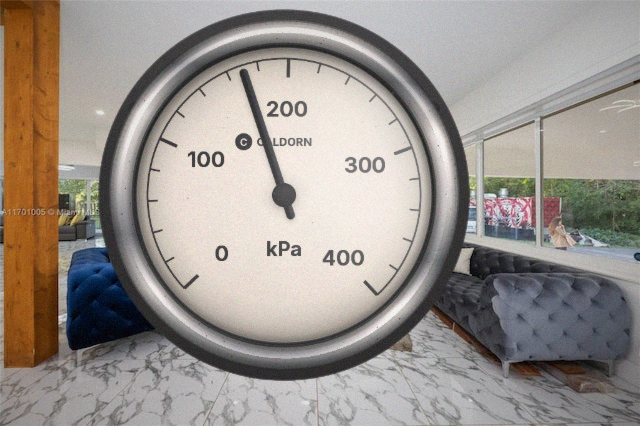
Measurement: 170 kPa
